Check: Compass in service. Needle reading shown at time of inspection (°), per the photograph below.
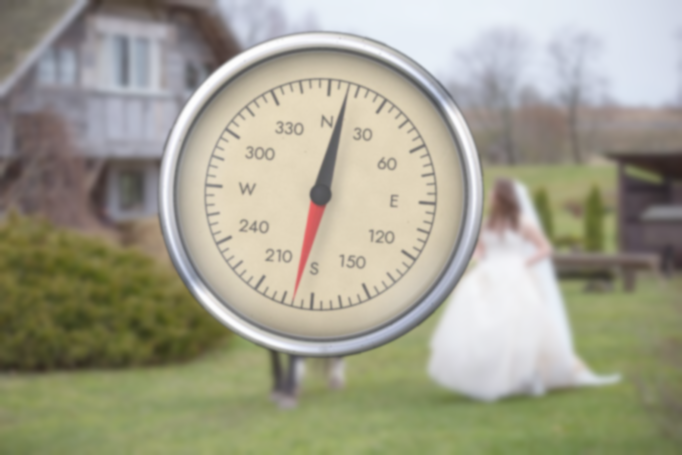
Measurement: 190 °
